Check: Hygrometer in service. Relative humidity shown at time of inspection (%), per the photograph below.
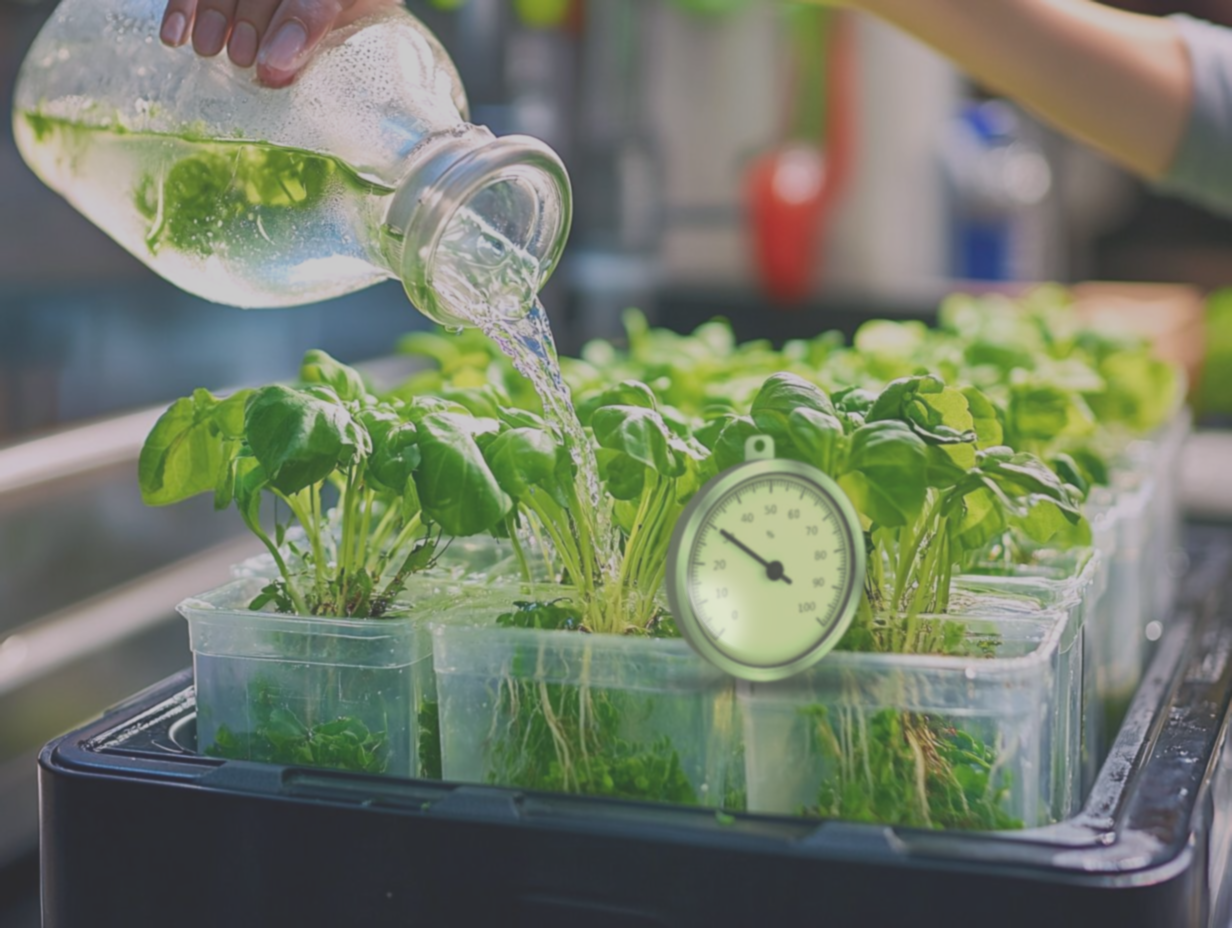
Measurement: 30 %
